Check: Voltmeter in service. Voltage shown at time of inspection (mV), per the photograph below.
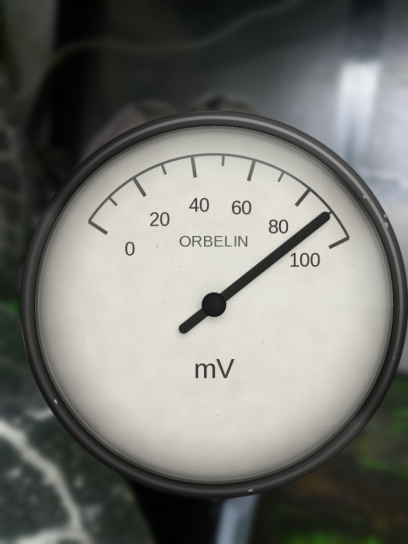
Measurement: 90 mV
